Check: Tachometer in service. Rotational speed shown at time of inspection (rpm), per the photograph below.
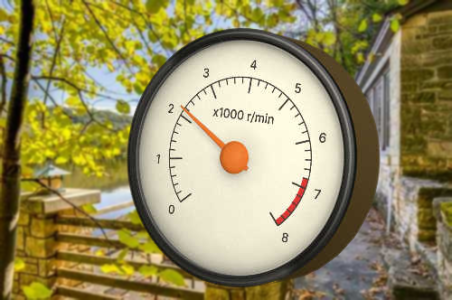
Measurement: 2200 rpm
